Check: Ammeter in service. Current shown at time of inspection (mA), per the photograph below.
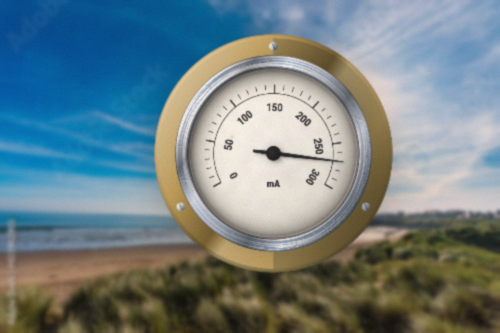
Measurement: 270 mA
